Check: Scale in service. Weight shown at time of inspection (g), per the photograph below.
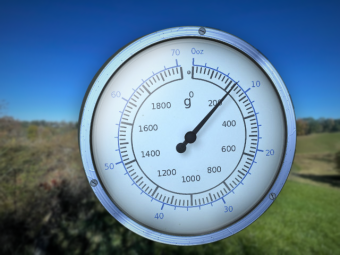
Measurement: 220 g
